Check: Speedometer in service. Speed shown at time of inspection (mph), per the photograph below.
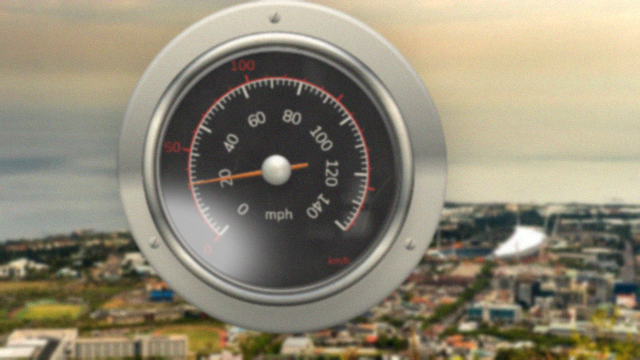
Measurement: 20 mph
